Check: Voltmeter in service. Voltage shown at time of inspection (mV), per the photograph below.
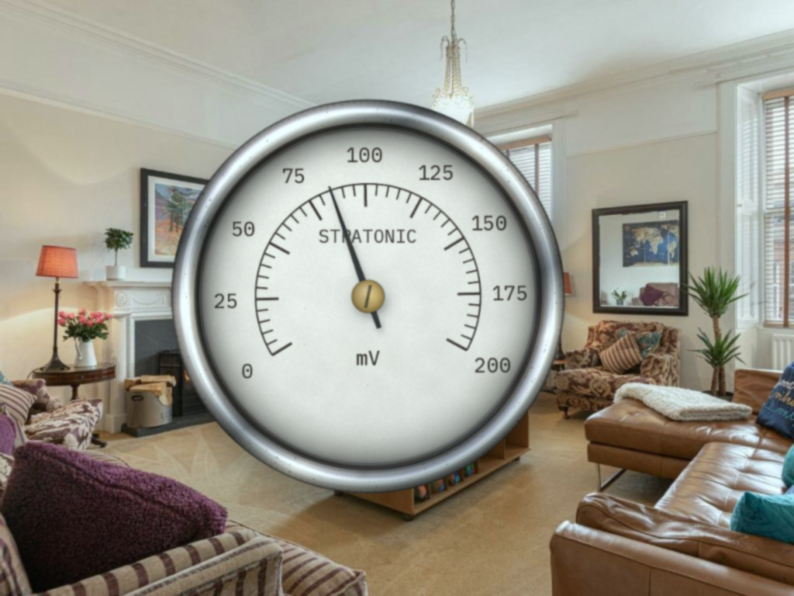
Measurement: 85 mV
